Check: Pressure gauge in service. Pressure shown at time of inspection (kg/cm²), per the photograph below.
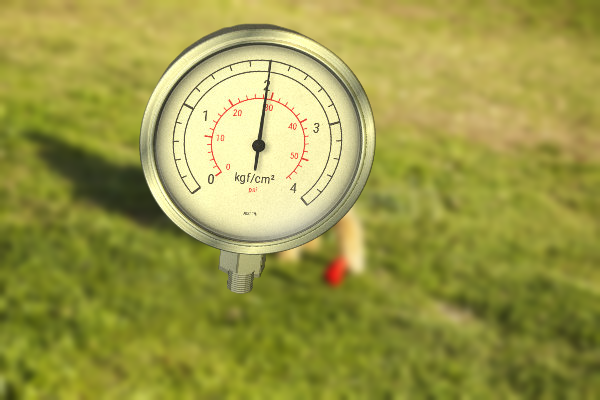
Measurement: 2 kg/cm²
